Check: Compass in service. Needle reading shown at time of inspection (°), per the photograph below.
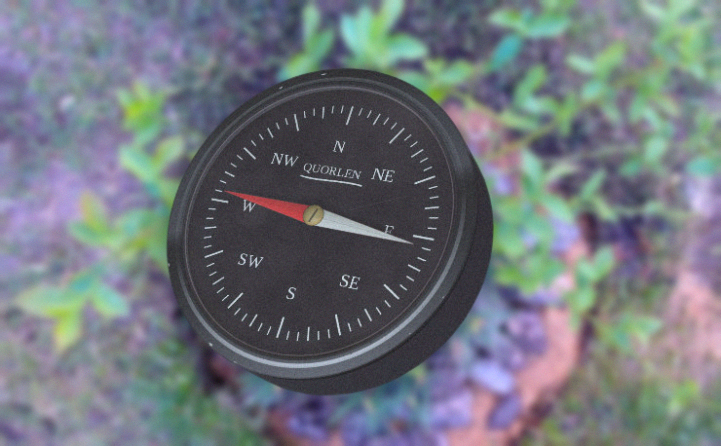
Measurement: 275 °
